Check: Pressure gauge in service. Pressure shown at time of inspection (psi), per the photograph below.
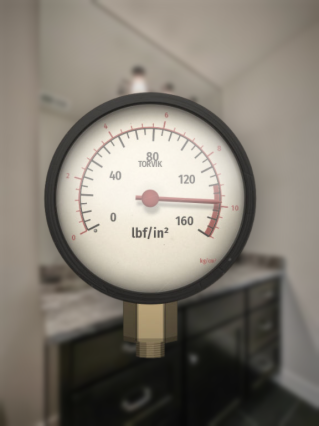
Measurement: 140 psi
